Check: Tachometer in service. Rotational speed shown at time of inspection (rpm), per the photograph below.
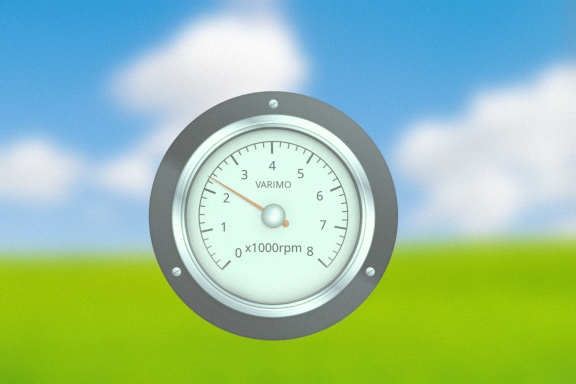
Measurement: 2300 rpm
